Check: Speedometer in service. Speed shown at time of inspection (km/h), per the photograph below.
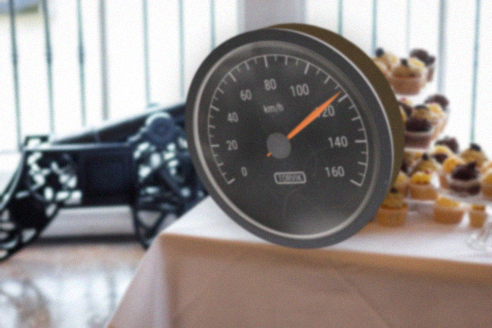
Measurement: 117.5 km/h
